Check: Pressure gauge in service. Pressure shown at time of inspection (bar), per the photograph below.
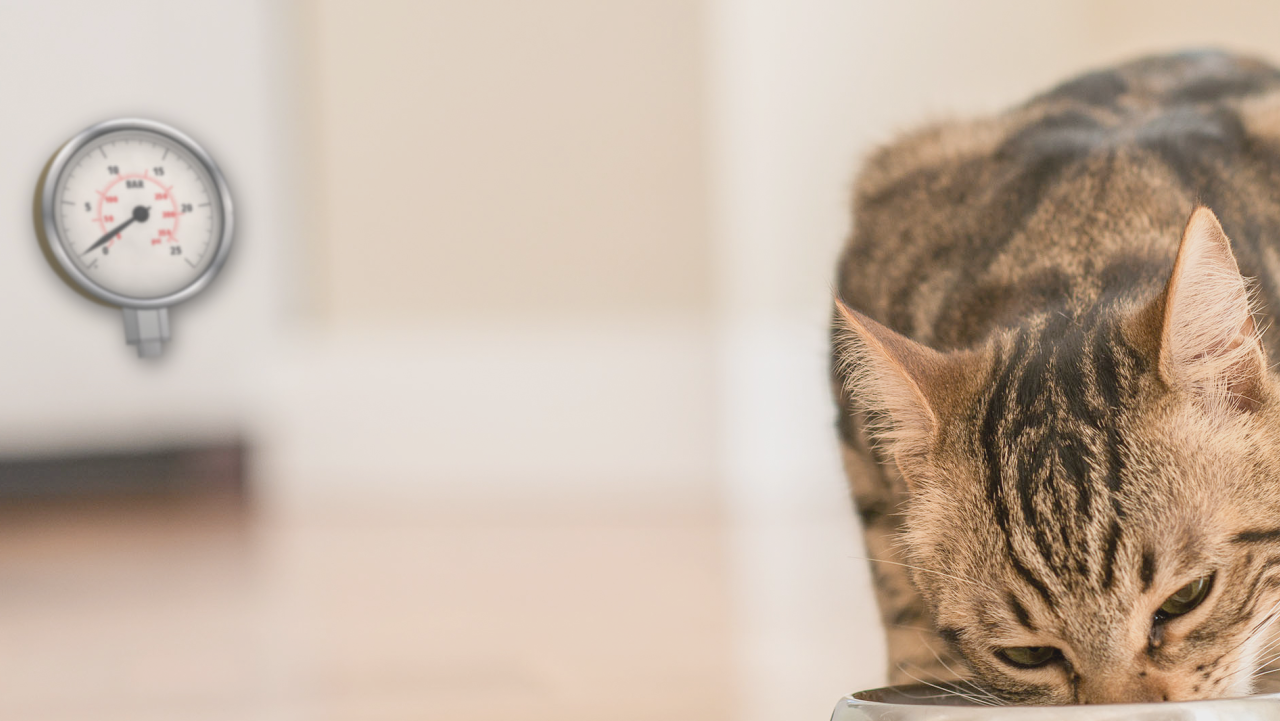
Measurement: 1 bar
